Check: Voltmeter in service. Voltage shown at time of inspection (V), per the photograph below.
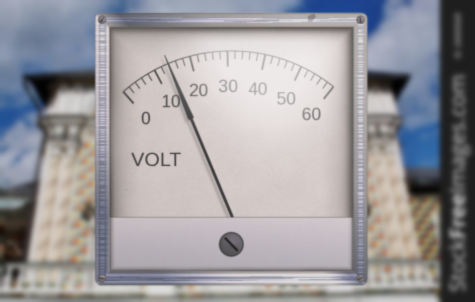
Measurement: 14 V
